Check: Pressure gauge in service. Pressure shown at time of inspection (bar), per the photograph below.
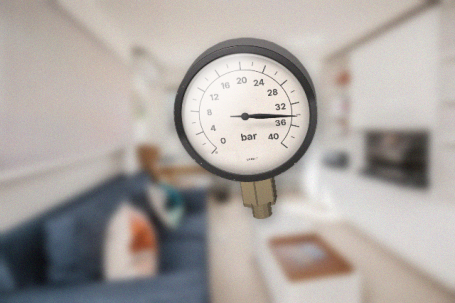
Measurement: 34 bar
